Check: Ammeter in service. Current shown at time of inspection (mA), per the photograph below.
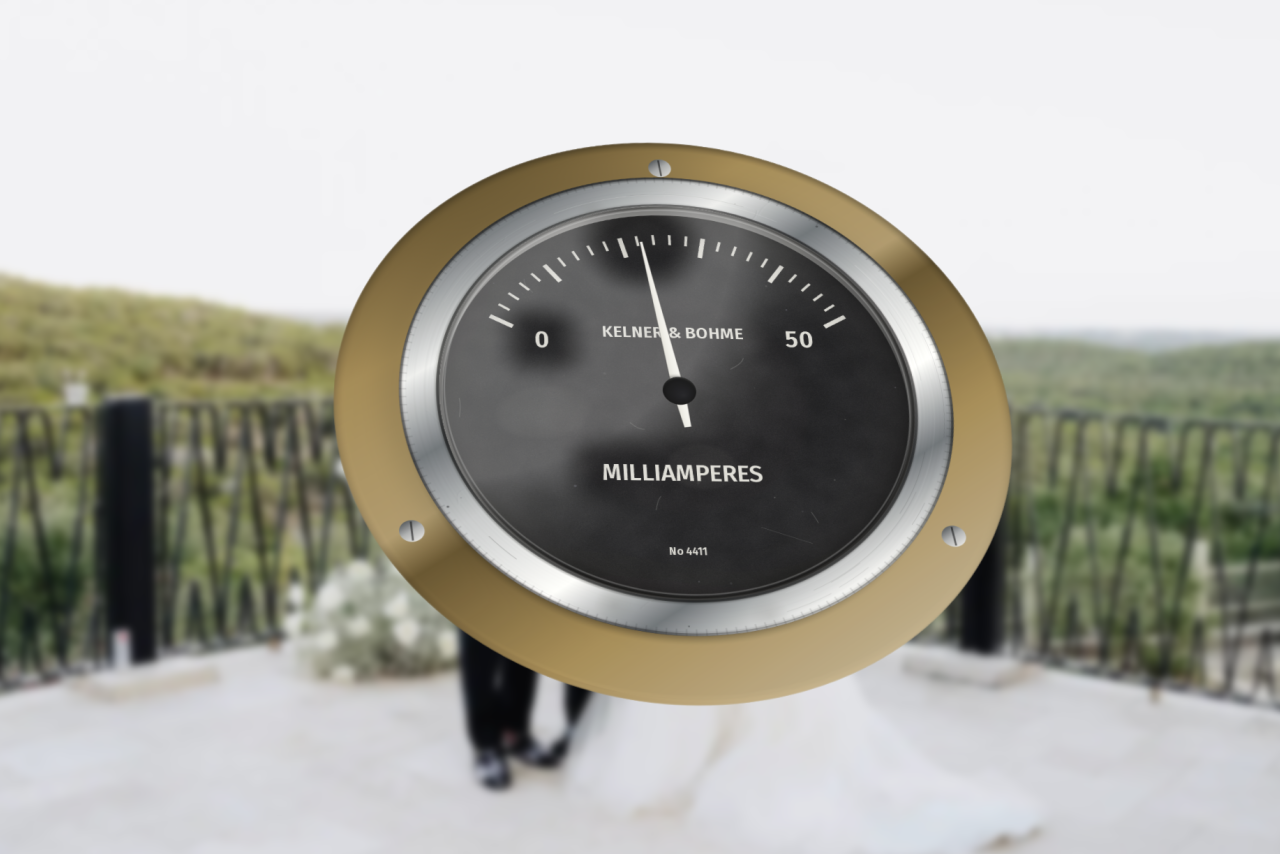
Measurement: 22 mA
